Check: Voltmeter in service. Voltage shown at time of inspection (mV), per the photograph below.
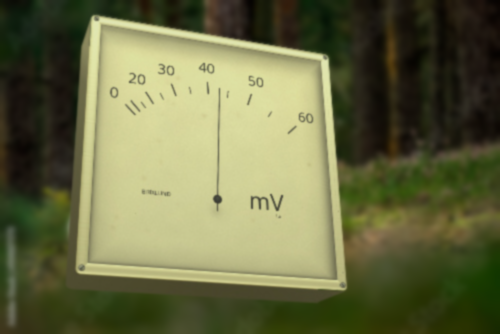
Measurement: 42.5 mV
